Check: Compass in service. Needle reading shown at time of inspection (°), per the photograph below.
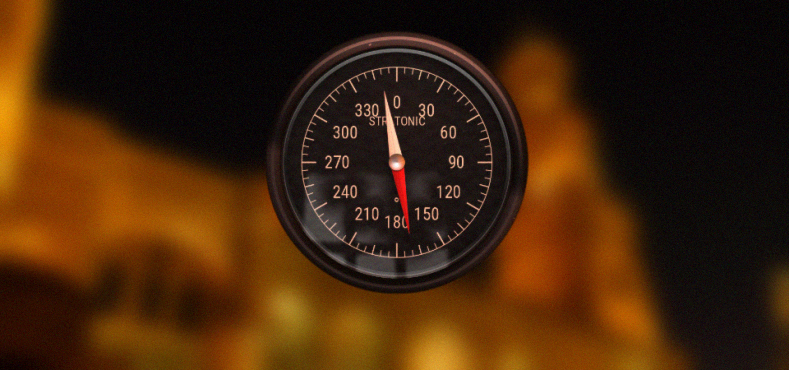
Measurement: 170 °
